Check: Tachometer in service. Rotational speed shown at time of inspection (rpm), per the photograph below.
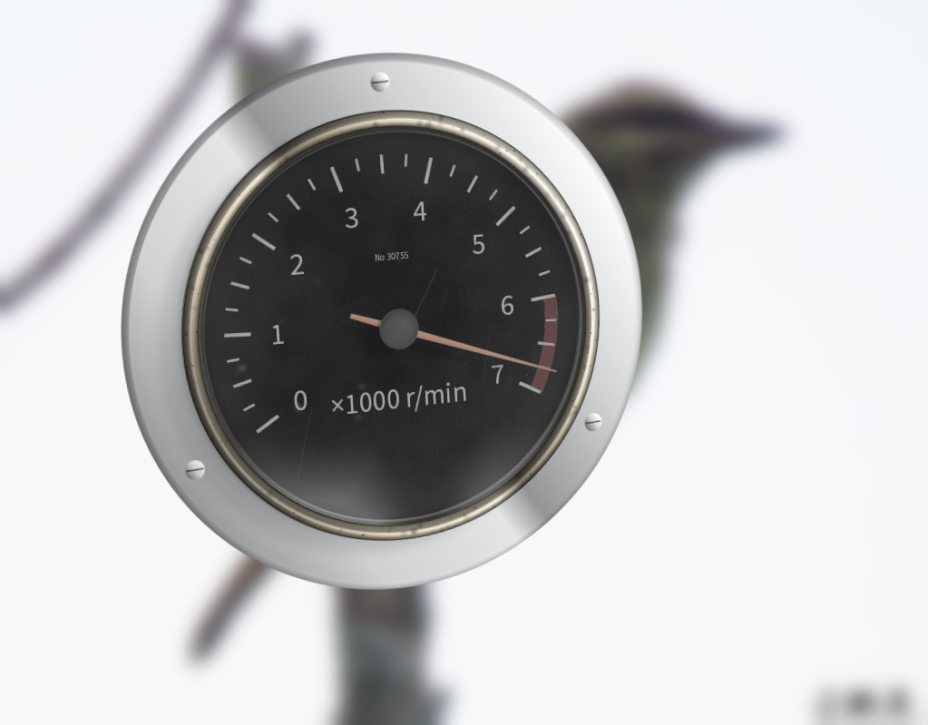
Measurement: 6750 rpm
